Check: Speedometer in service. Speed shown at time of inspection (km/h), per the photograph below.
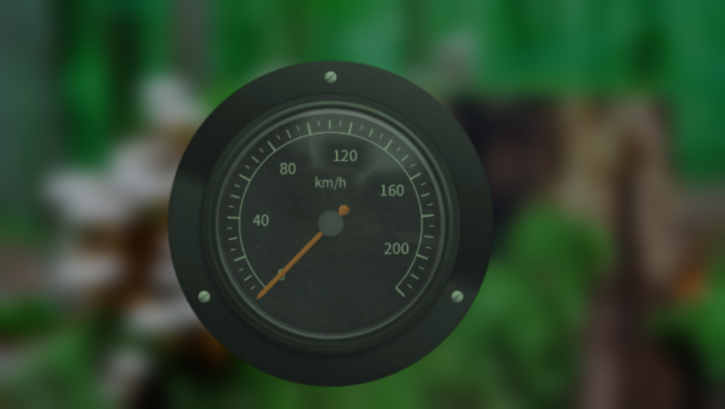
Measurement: 0 km/h
